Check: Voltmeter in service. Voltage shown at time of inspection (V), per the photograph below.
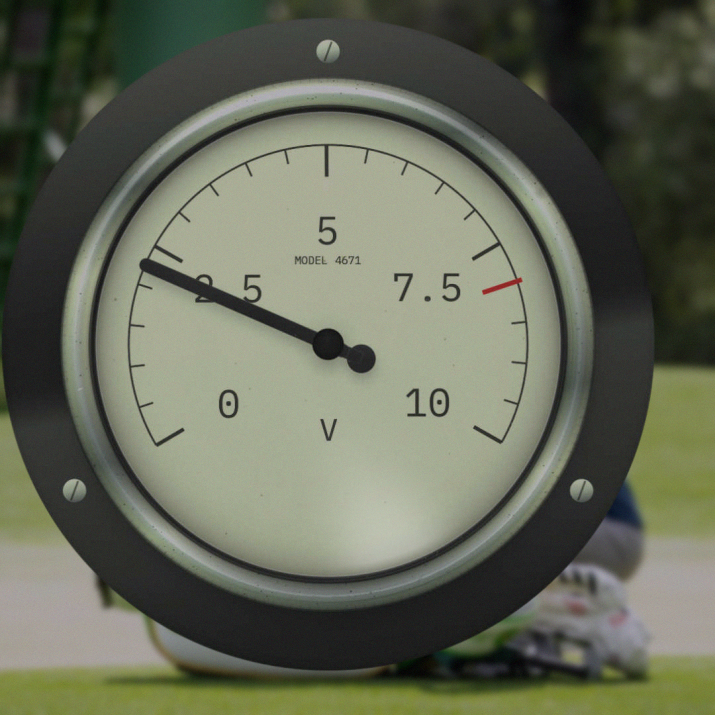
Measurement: 2.25 V
